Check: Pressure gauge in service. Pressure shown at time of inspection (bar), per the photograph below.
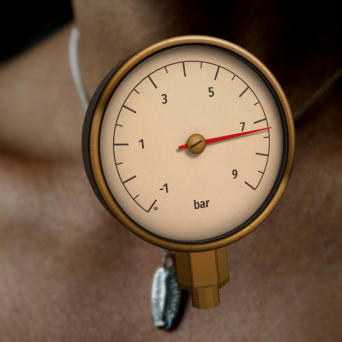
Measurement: 7.25 bar
